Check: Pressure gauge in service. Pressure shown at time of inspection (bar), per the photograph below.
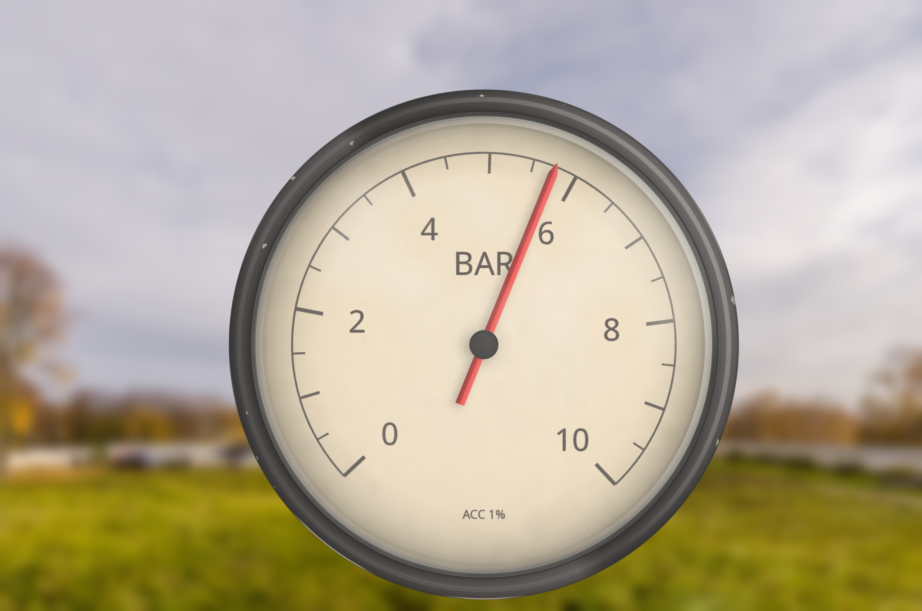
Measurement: 5.75 bar
